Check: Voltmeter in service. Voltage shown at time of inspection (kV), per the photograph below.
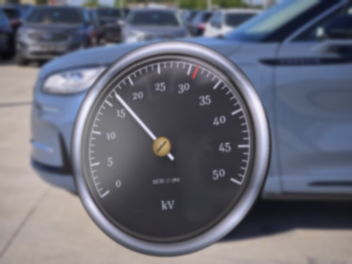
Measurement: 17 kV
